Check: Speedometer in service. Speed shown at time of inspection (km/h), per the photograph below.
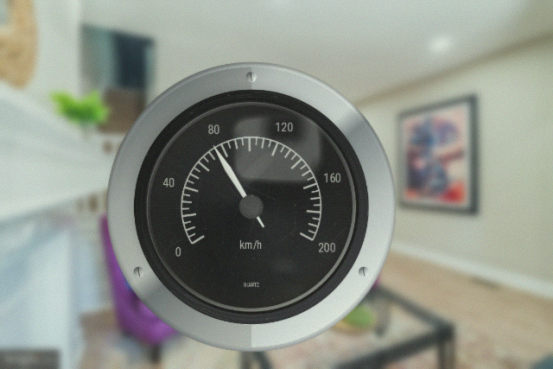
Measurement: 75 km/h
